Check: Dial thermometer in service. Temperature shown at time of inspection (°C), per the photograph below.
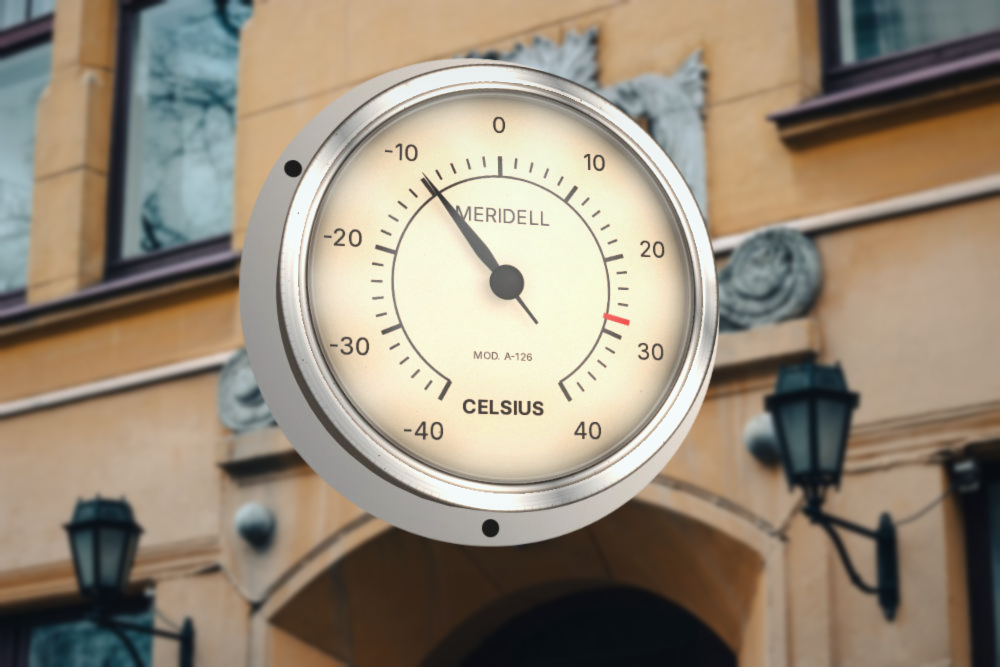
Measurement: -10 °C
